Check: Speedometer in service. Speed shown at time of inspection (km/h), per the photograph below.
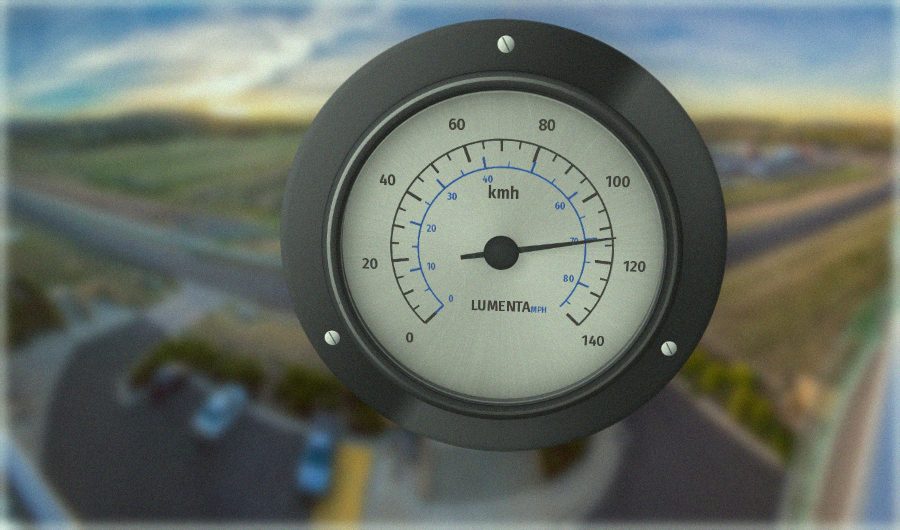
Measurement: 112.5 km/h
